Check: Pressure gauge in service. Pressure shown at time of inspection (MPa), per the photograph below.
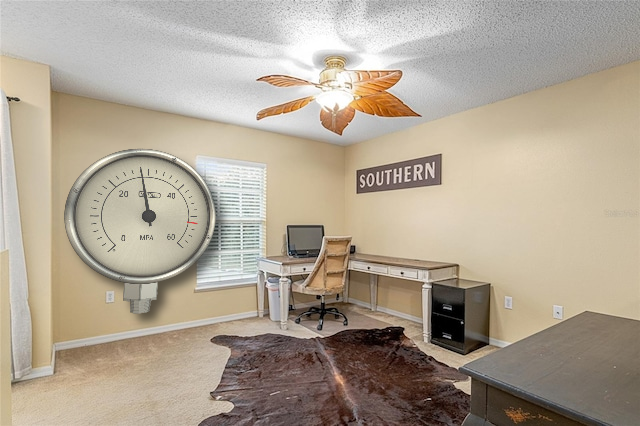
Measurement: 28 MPa
